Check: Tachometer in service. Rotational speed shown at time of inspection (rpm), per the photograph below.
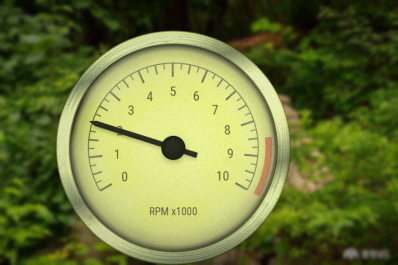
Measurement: 2000 rpm
